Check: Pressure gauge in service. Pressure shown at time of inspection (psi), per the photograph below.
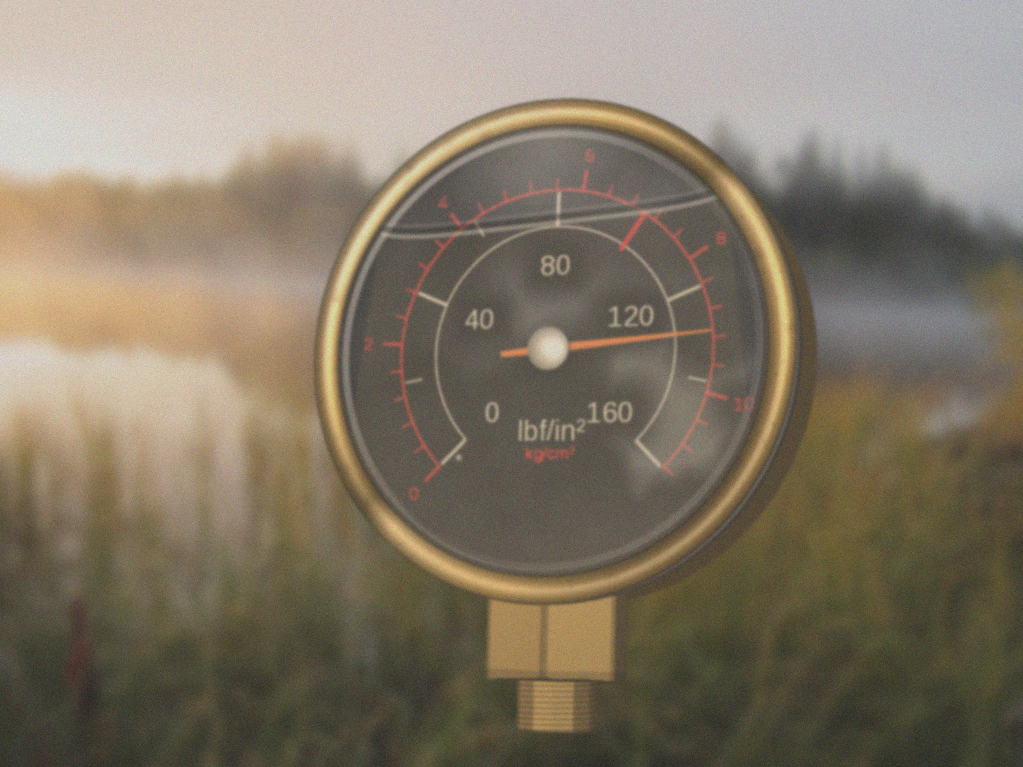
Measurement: 130 psi
